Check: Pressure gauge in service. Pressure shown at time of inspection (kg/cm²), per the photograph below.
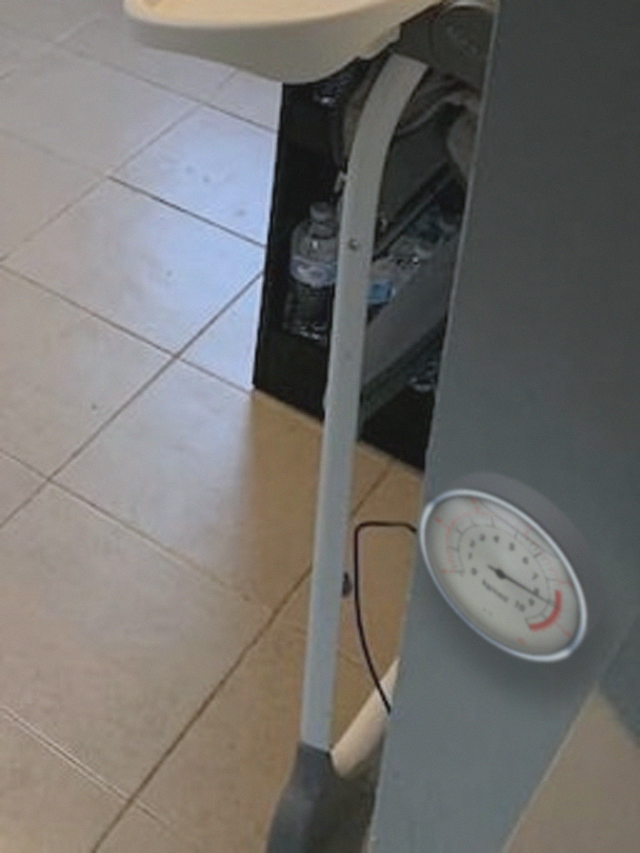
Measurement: 8 kg/cm²
